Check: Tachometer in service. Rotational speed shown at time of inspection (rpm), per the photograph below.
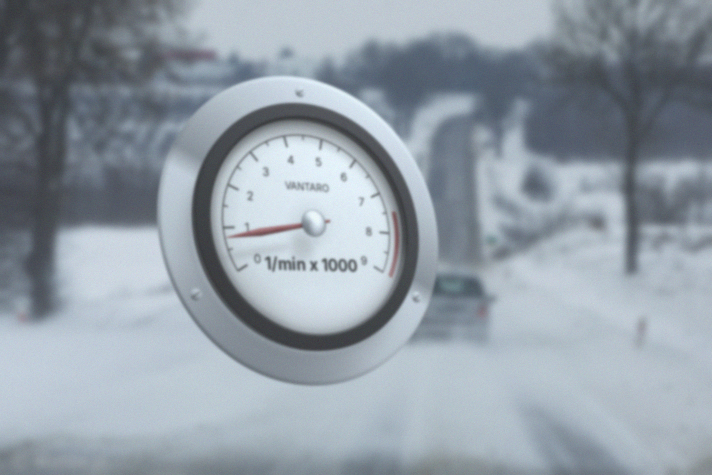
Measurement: 750 rpm
